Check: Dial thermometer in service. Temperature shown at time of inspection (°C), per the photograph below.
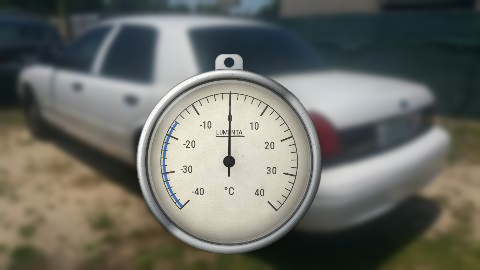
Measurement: 0 °C
